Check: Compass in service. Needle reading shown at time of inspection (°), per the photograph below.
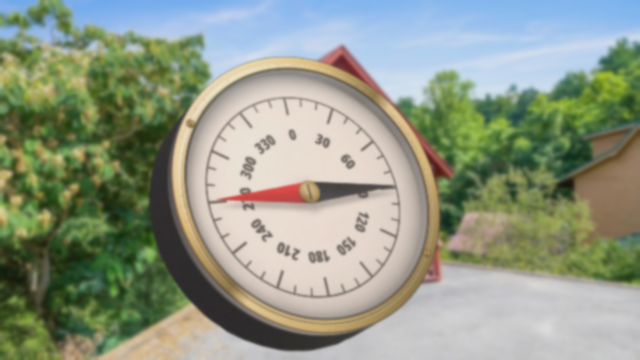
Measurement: 270 °
